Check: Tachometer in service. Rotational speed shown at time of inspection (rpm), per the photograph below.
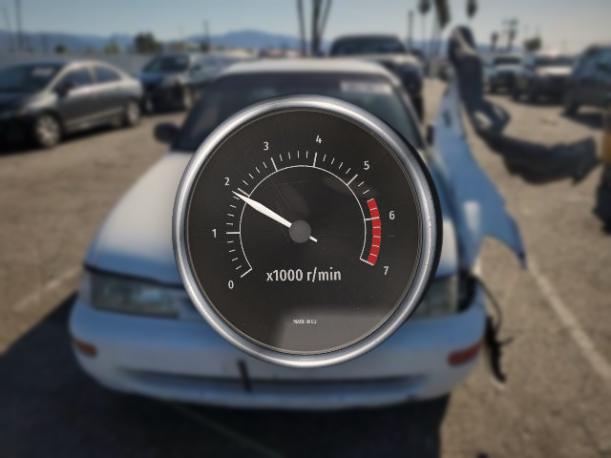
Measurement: 1900 rpm
